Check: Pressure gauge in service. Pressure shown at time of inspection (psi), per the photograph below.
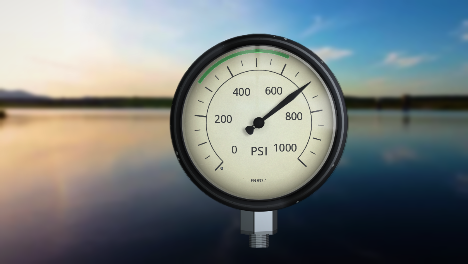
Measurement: 700 psi
